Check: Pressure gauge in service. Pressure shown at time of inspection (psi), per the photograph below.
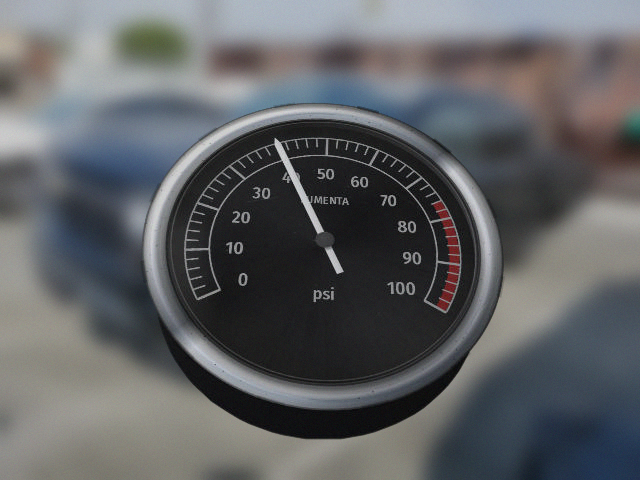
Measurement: 40 psi
